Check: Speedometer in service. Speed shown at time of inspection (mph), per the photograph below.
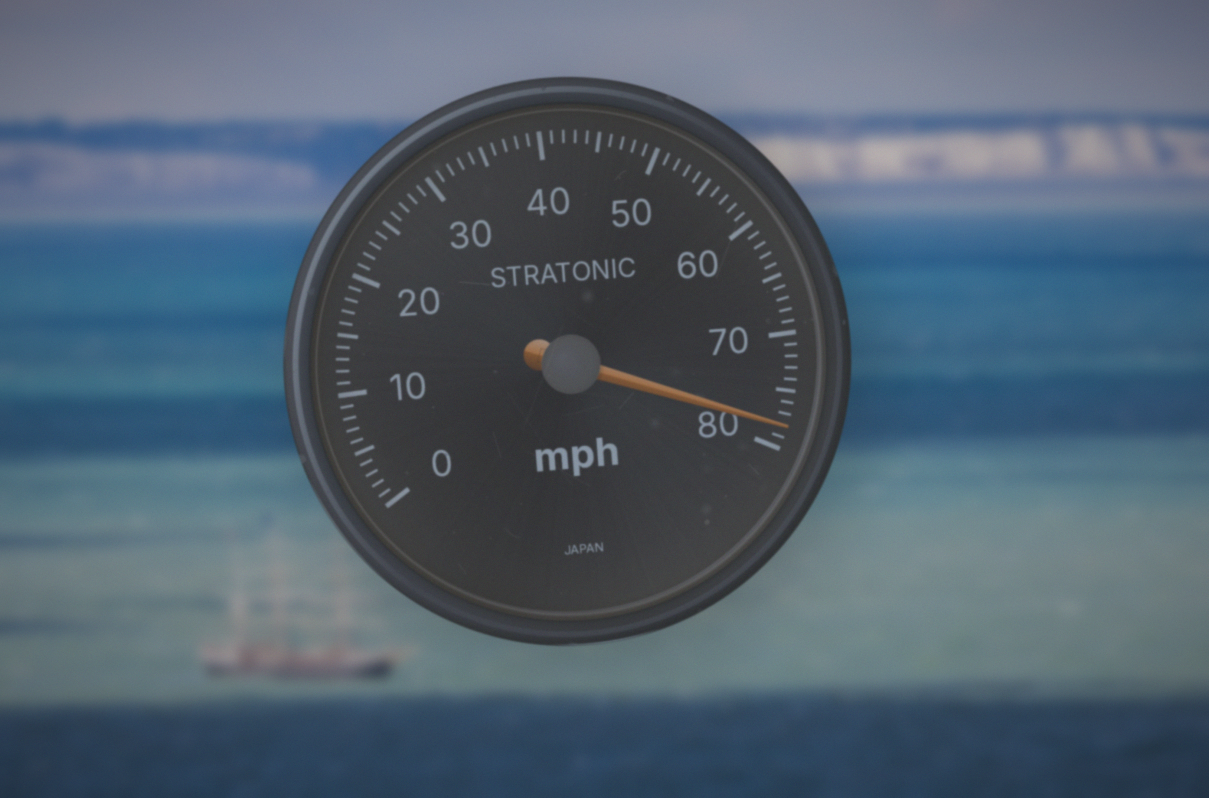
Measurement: 78 mph
